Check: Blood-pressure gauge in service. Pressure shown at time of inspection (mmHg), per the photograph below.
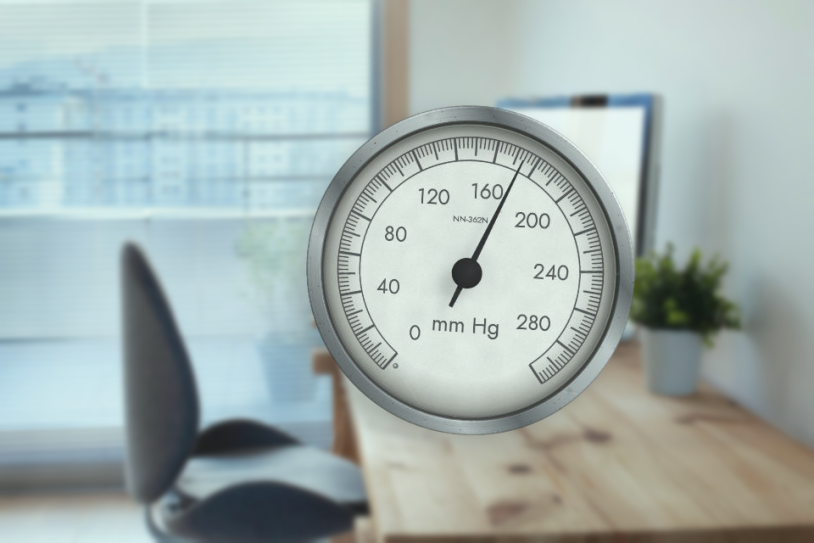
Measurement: 174 mmHg
